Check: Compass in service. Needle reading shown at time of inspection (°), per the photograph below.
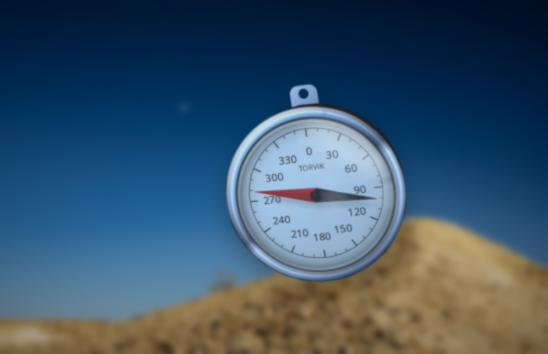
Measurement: 280 °
